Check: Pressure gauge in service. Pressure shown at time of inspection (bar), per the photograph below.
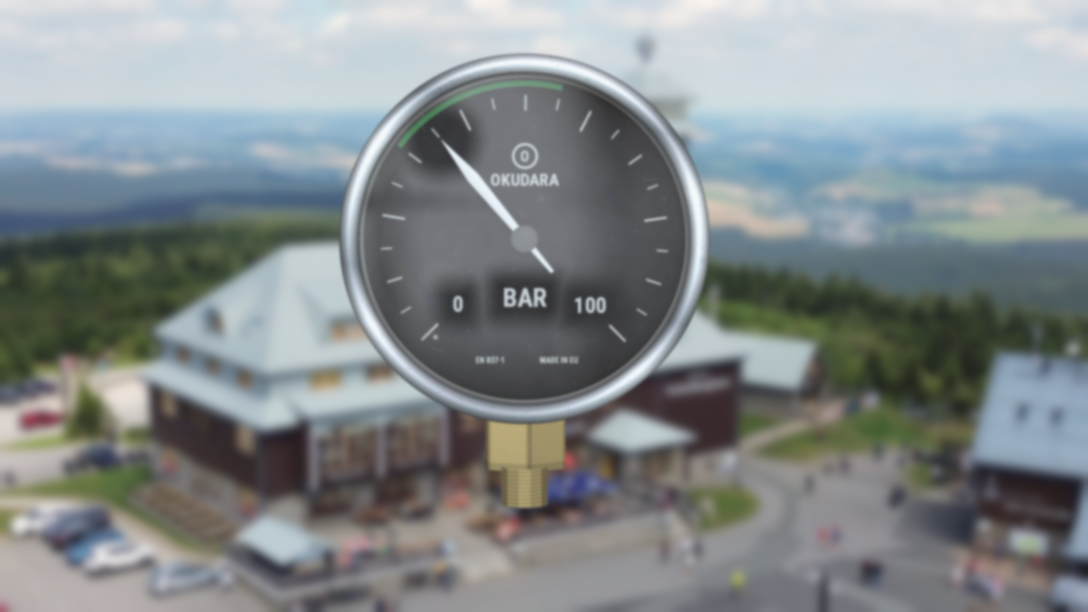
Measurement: 35 bar
